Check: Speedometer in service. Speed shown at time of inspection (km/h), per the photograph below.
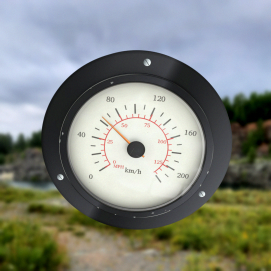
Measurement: 65 km/h
